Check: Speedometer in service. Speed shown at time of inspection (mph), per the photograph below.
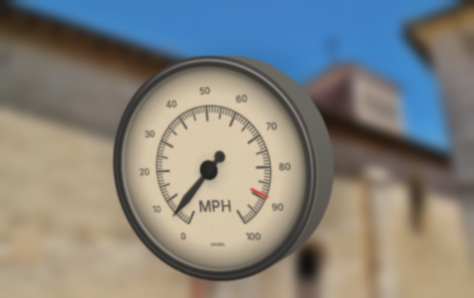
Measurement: 5 mph
